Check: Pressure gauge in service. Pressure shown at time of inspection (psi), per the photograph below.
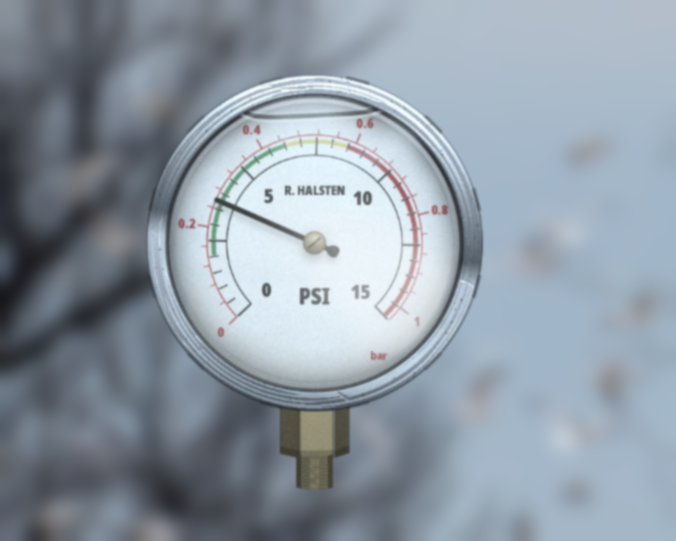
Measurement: 3.75 psi
